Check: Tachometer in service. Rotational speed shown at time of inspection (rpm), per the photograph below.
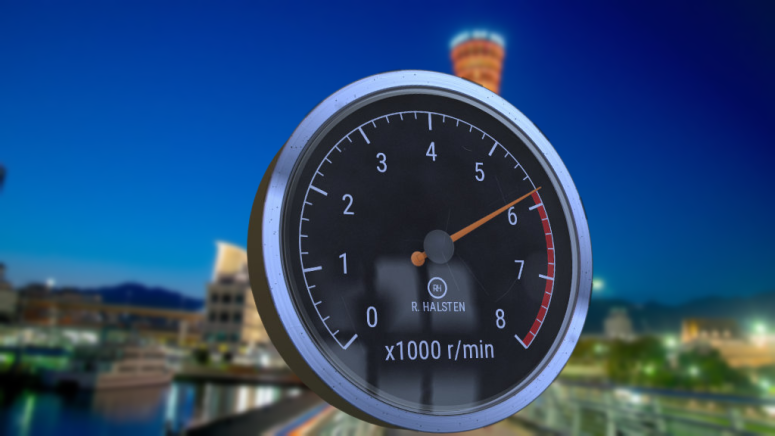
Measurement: 5800 rpm
